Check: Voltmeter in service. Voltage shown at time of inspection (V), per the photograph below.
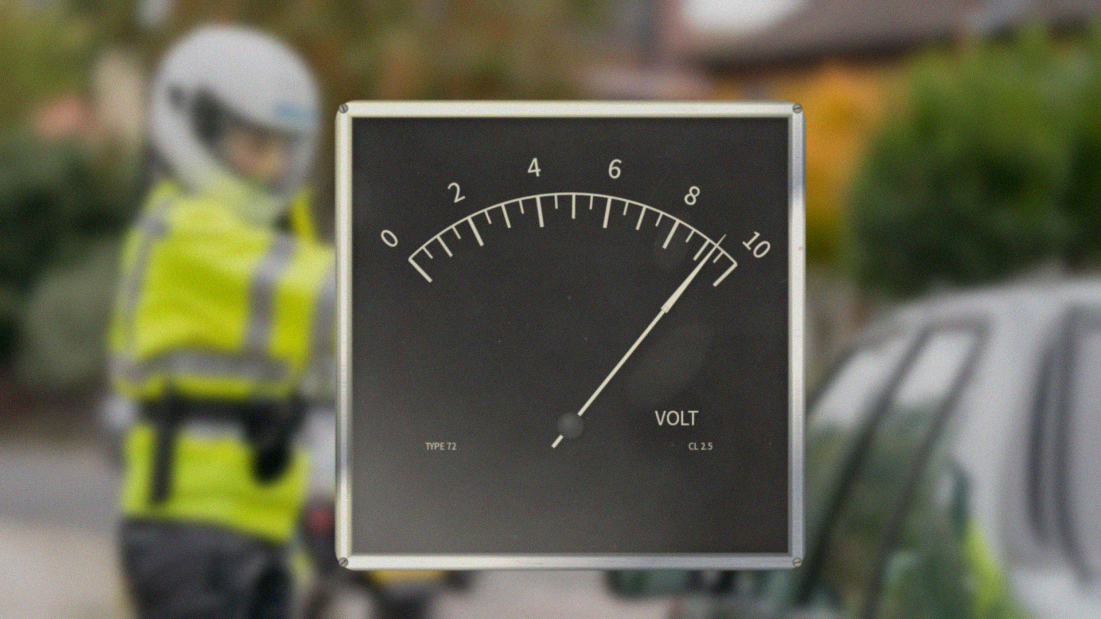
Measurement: 9.25 V
